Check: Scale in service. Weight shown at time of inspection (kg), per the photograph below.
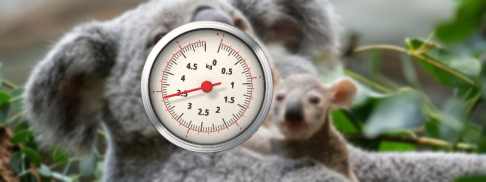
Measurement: 3.5 kg
